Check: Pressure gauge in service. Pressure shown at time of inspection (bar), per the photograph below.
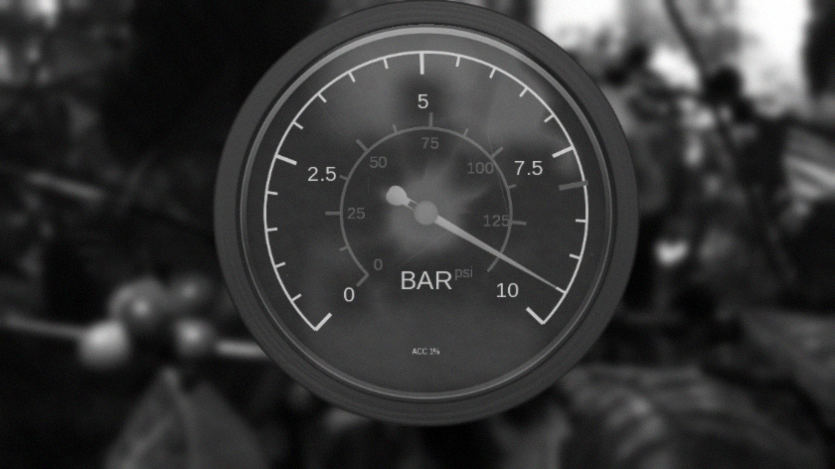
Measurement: 9.5 bar
